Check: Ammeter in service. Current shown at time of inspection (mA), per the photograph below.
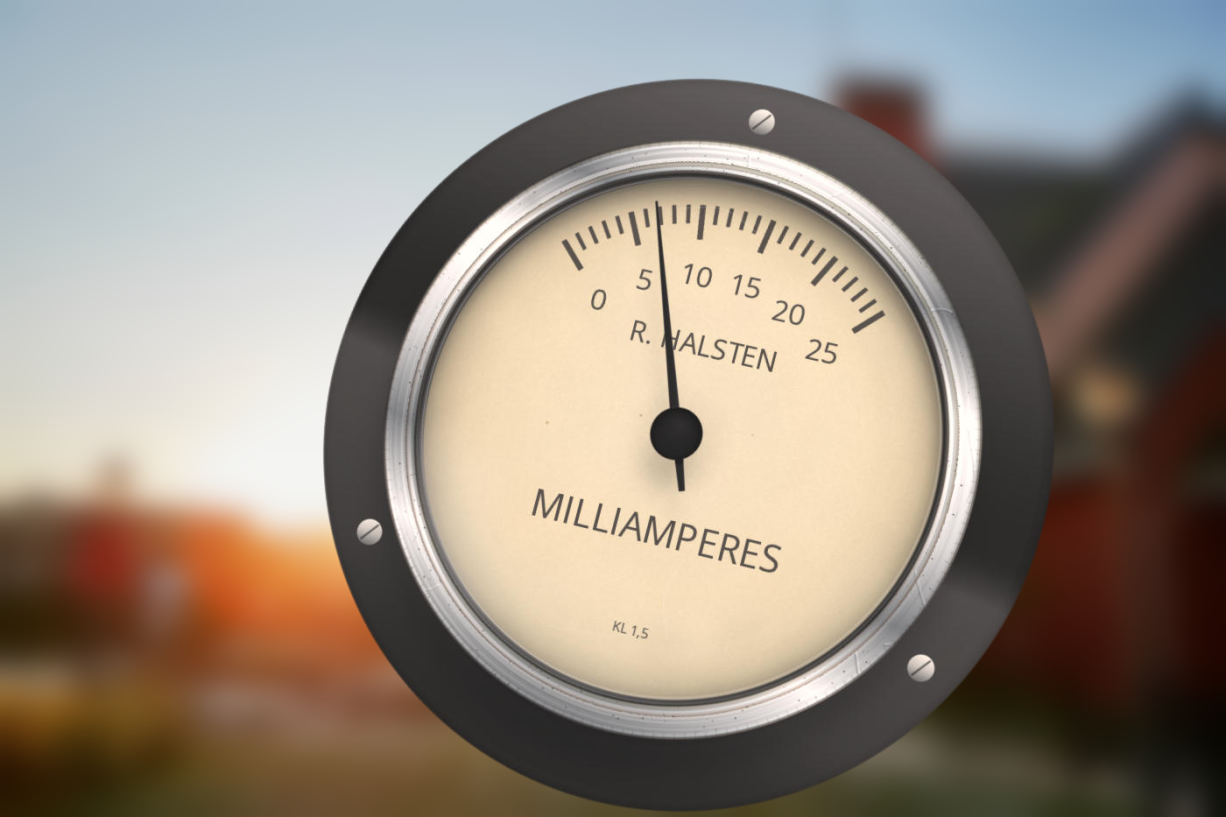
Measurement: 7 mA
